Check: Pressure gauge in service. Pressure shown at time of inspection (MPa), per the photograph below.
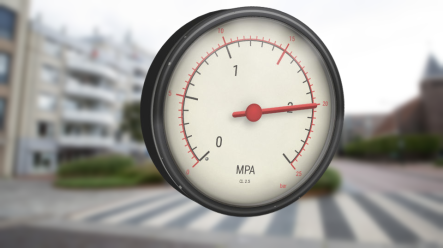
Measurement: 2 MPa
